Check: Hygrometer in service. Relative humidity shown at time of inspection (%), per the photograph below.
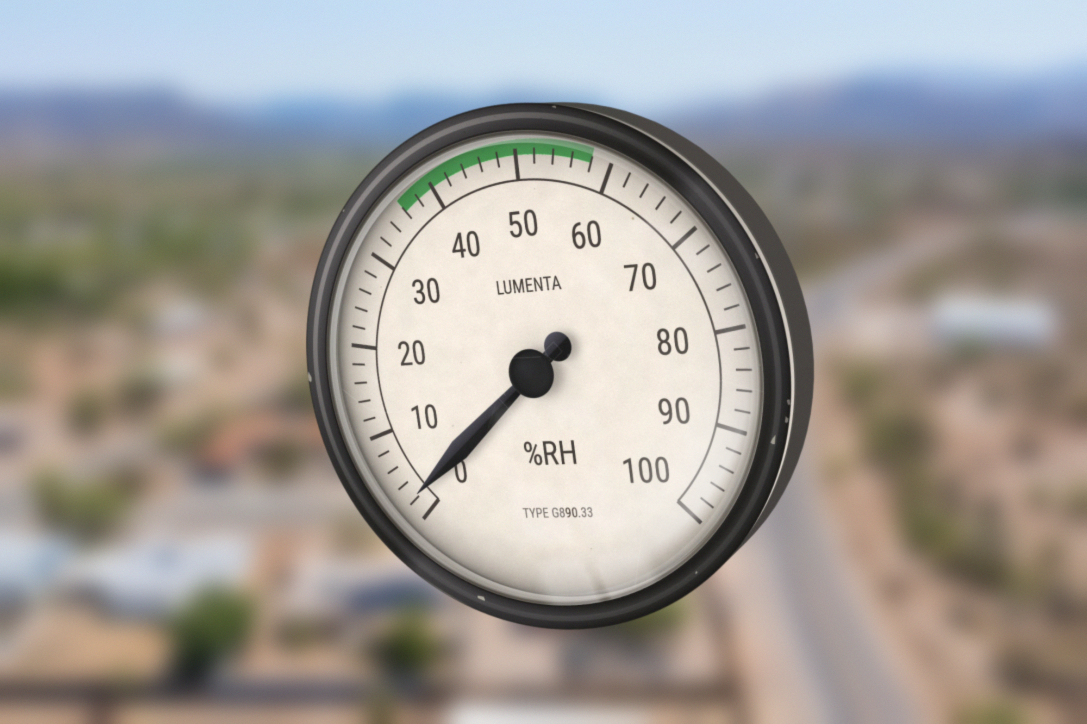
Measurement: 2 %
